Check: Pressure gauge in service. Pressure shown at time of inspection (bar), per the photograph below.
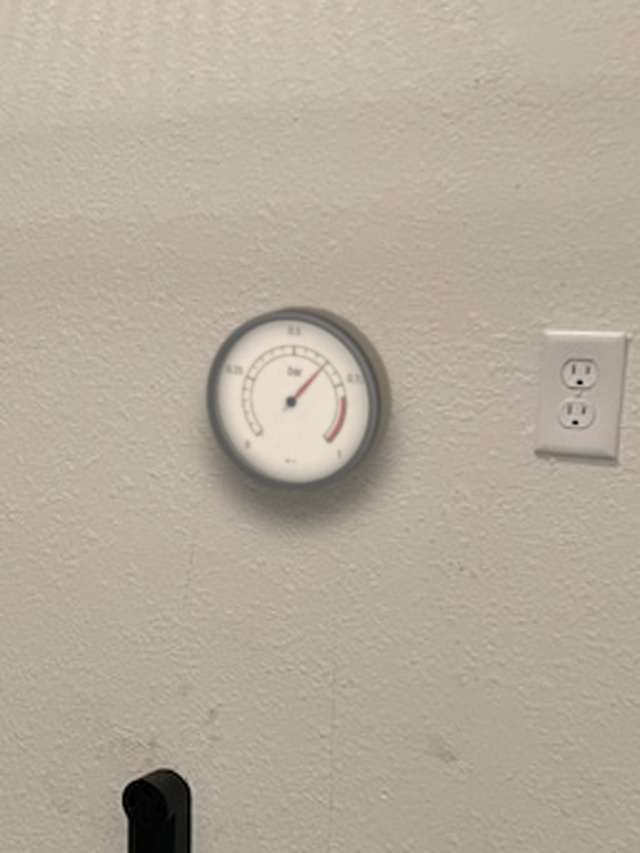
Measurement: 0.65 bar
